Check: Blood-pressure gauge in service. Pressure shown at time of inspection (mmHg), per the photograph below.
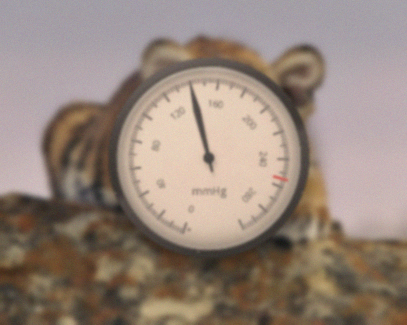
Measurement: 140 mmHg
